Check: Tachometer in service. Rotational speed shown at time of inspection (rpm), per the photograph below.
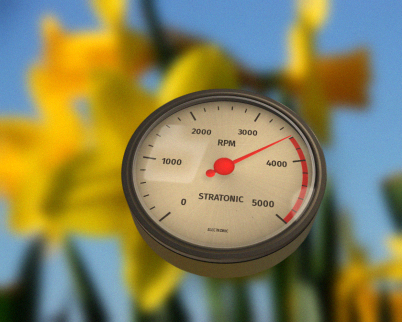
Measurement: 3600 rpm
